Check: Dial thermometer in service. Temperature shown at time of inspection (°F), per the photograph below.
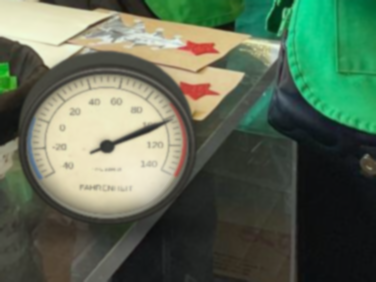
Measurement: 100 °F
